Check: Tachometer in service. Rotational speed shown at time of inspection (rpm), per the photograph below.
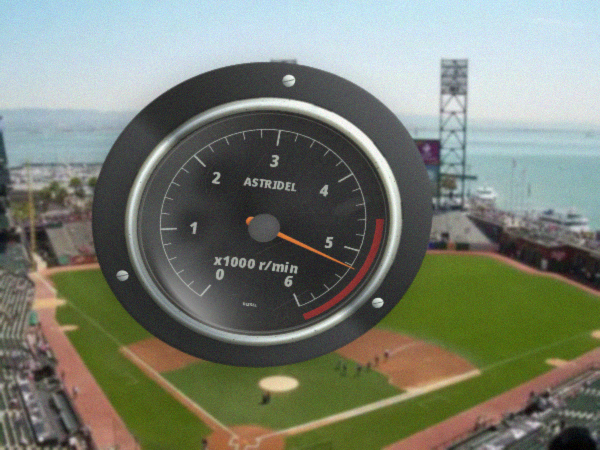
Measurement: 5200 rpm
